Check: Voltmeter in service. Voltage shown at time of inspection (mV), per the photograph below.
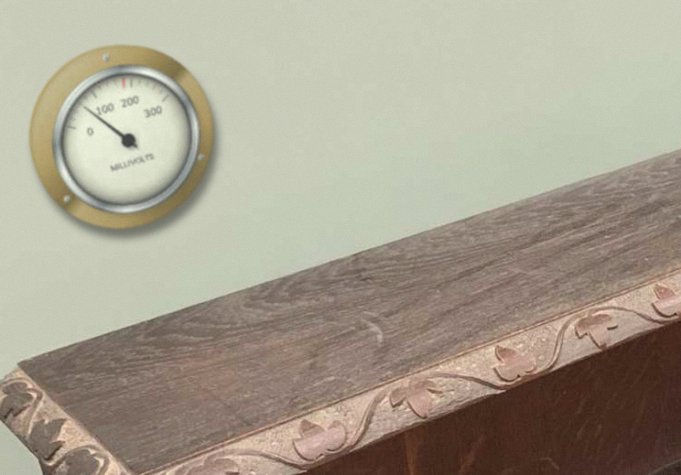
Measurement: 60 mV
